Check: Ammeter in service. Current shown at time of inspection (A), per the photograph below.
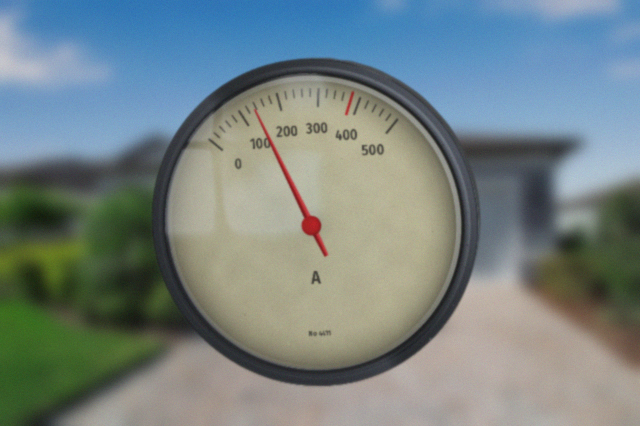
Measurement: 140 A
